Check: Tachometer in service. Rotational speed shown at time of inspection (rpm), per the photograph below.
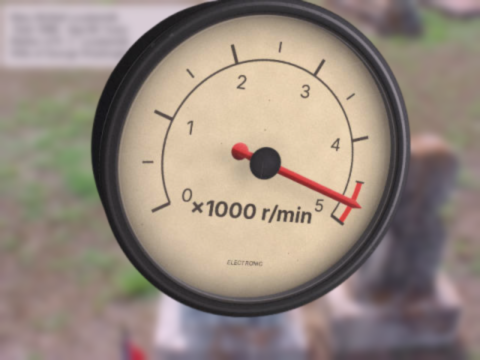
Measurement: 4750 rpm
